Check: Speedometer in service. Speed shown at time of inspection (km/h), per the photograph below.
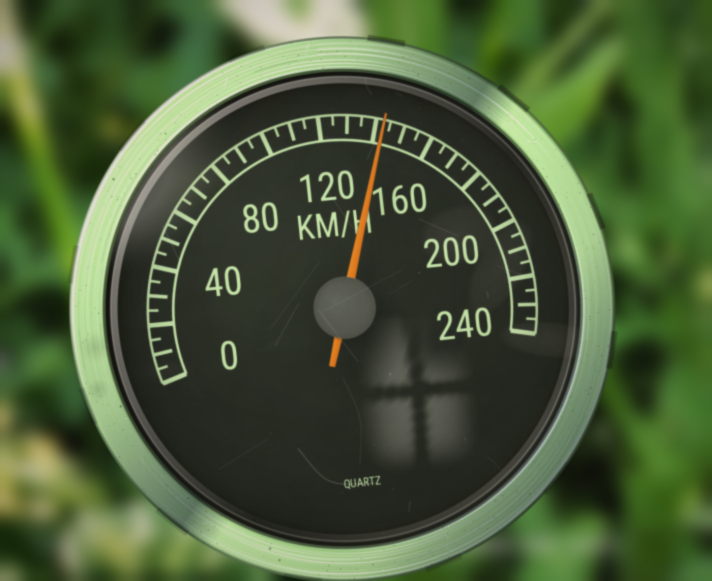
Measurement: 142.5 km/h
